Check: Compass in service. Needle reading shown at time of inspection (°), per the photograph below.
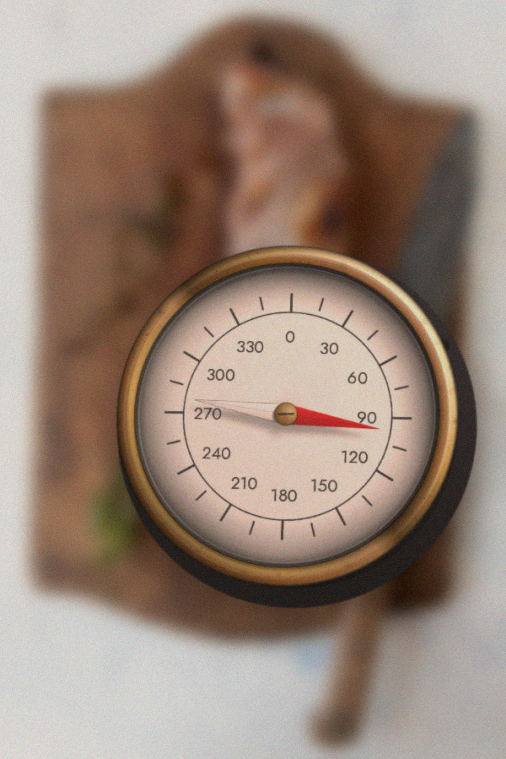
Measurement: 97.5 °
